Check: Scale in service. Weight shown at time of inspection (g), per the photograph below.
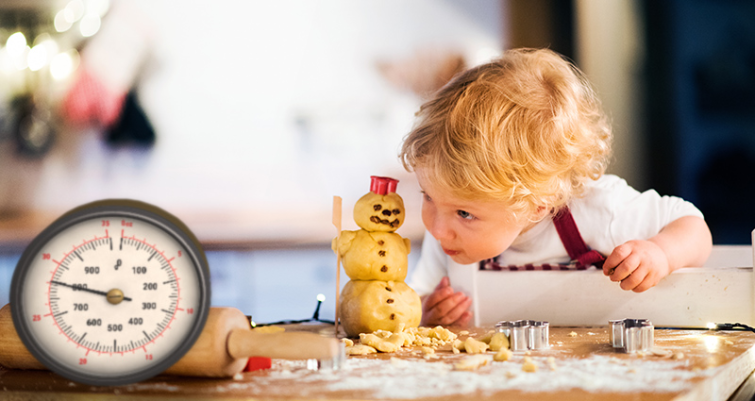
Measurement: 800 g
